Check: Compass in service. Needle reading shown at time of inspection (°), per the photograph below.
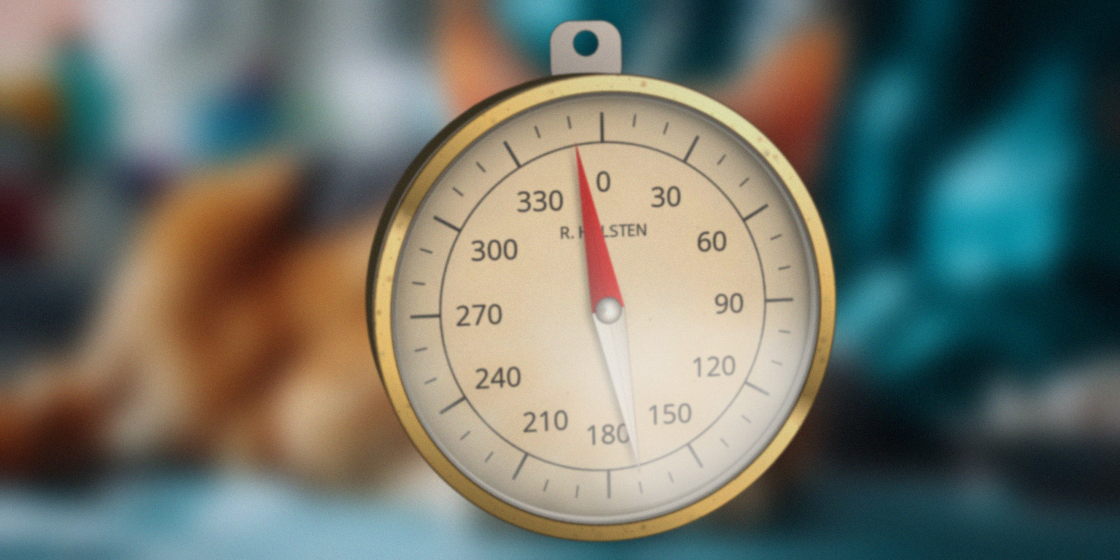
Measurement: 350 °
